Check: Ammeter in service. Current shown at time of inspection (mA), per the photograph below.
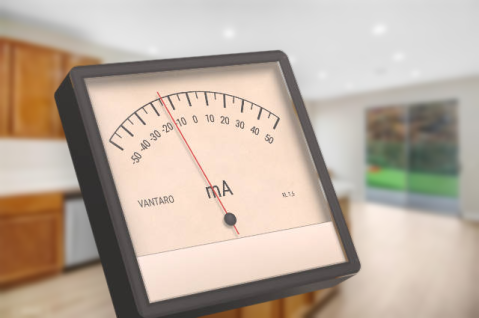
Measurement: -15 mA
